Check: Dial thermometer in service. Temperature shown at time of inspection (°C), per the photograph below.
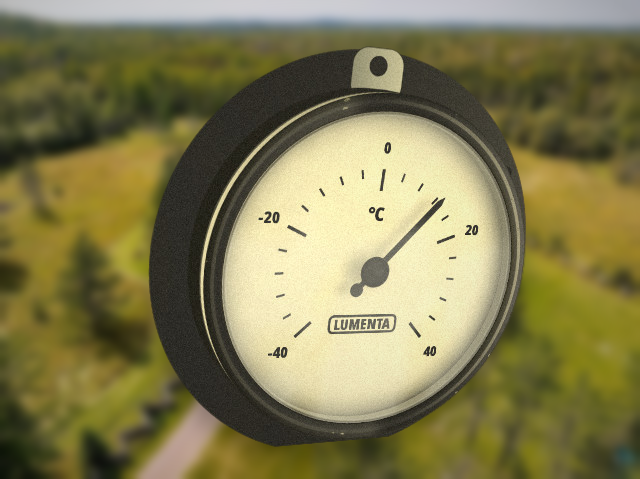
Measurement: 12 °C
